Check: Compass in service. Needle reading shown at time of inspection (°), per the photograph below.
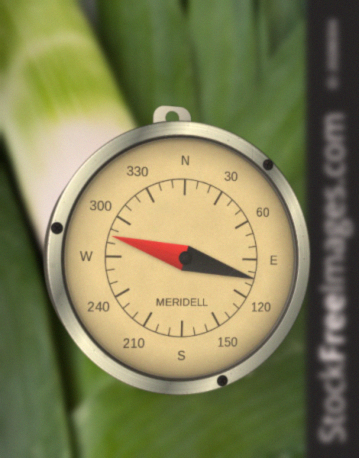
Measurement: 285 °
